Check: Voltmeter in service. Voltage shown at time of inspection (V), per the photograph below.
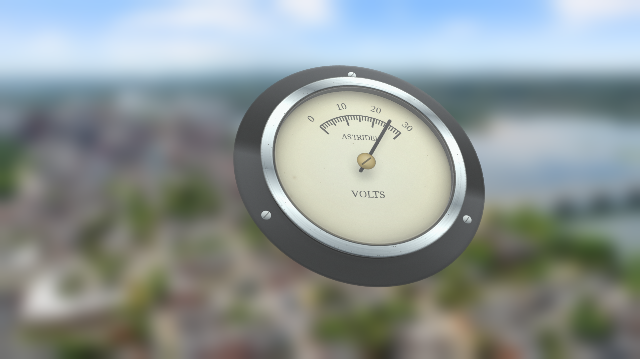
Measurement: 25 V
